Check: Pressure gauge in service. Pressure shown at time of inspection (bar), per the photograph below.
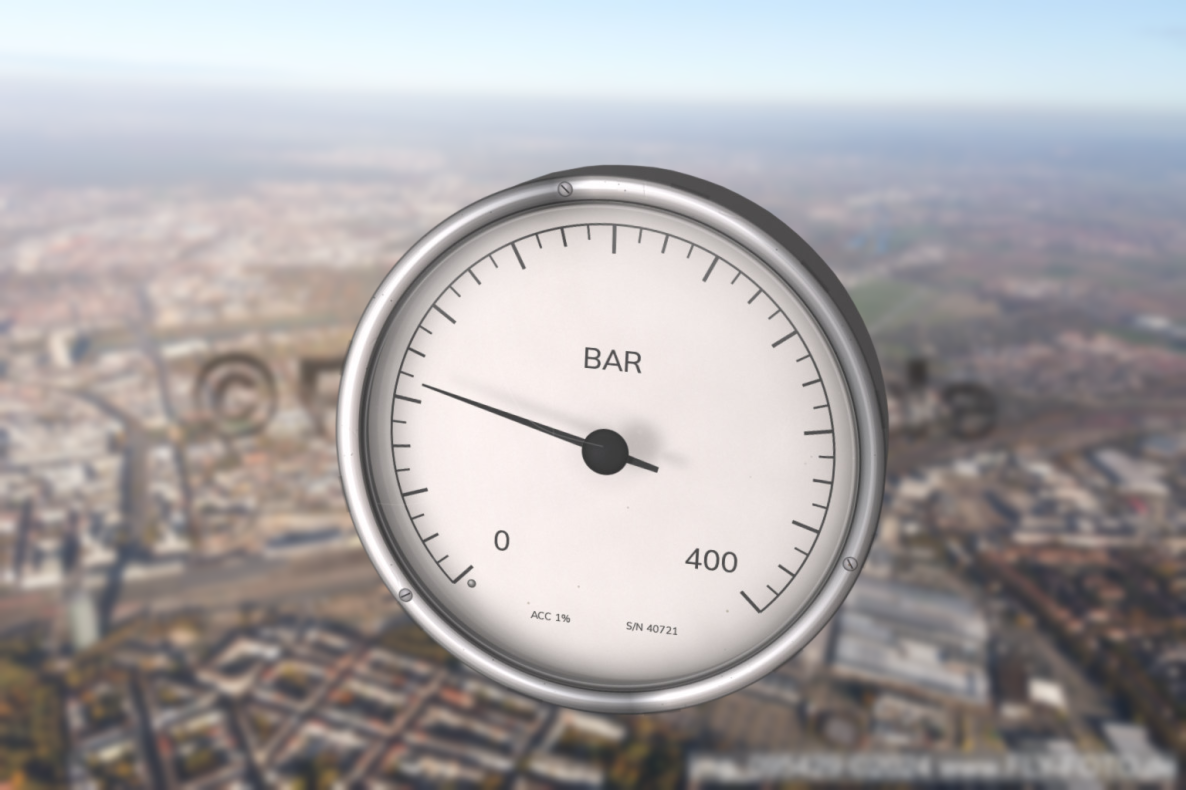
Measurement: 90 bar
